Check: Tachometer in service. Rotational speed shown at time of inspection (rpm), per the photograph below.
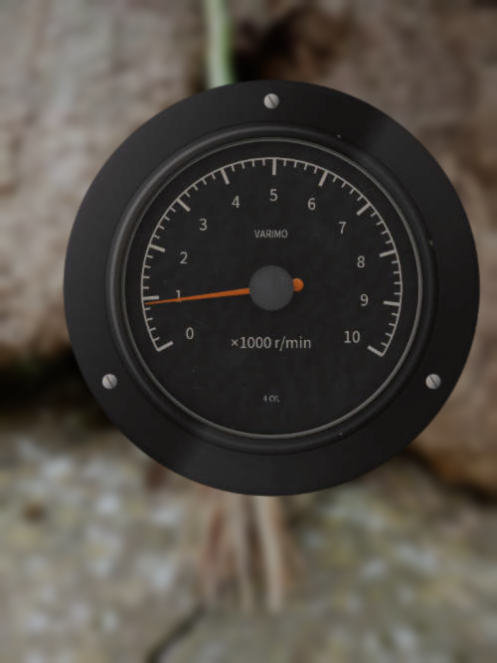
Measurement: 900 rpm
